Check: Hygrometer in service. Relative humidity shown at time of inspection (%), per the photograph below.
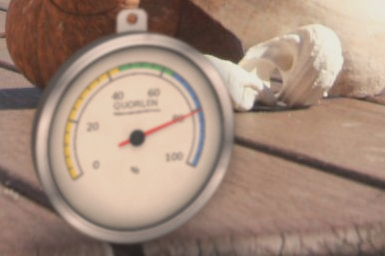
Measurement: 80 %
